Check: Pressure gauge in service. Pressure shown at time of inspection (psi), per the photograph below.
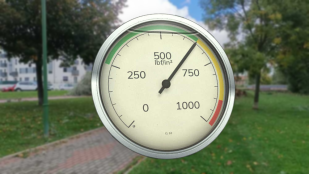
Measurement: 650 psi
